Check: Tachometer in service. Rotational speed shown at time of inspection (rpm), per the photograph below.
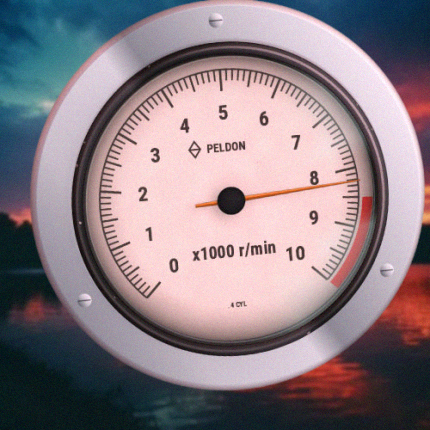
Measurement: 8200 rpm
